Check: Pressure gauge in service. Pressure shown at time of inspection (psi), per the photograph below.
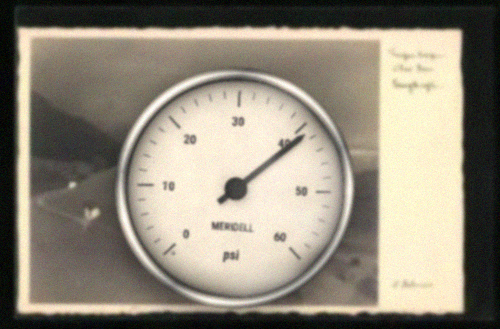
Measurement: 41 psi
